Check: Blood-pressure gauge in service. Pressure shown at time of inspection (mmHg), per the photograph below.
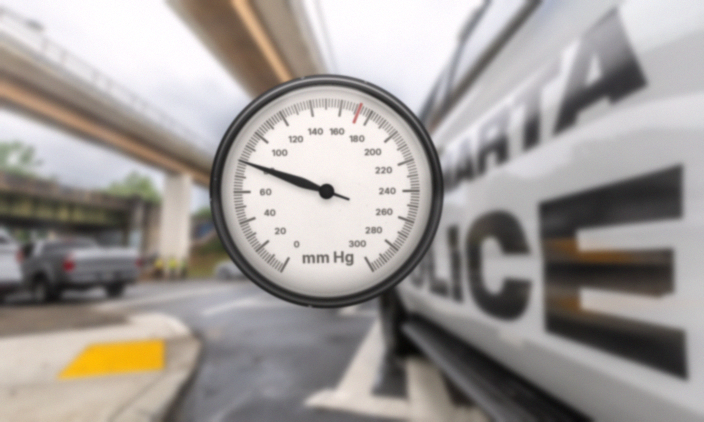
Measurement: 80 mmHg
